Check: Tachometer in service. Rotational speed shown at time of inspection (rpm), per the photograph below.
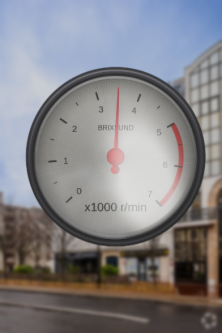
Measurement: 3500 rpm
